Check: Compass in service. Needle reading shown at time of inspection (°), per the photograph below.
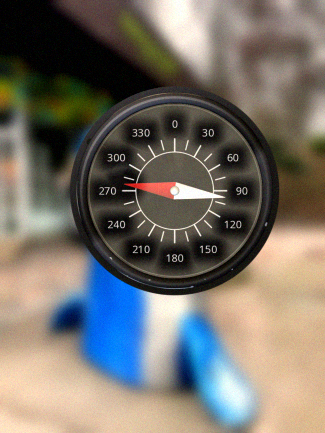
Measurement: 277.5 °
